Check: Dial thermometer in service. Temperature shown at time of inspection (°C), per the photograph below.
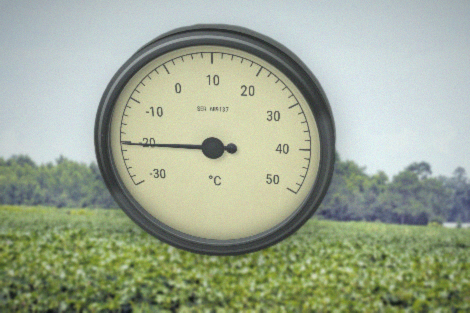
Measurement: -20 °C
